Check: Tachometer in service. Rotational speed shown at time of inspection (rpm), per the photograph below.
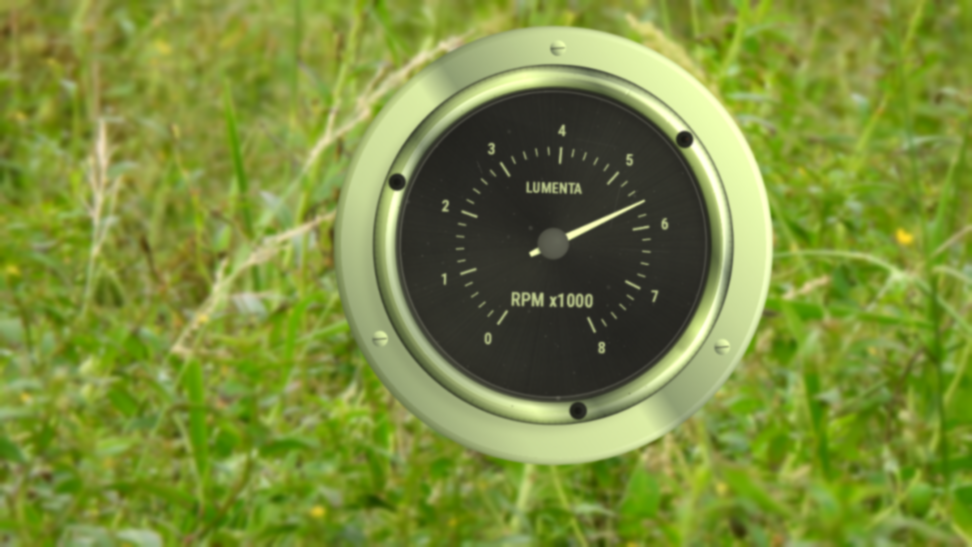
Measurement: 5600 rpm
